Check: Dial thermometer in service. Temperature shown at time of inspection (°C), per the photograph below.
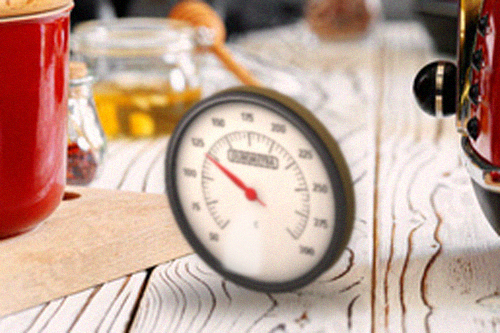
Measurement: 125 °C
